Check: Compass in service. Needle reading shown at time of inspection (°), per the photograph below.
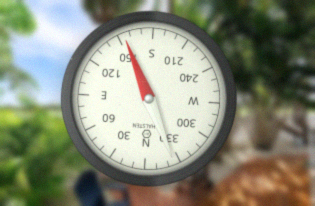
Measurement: 155 °
